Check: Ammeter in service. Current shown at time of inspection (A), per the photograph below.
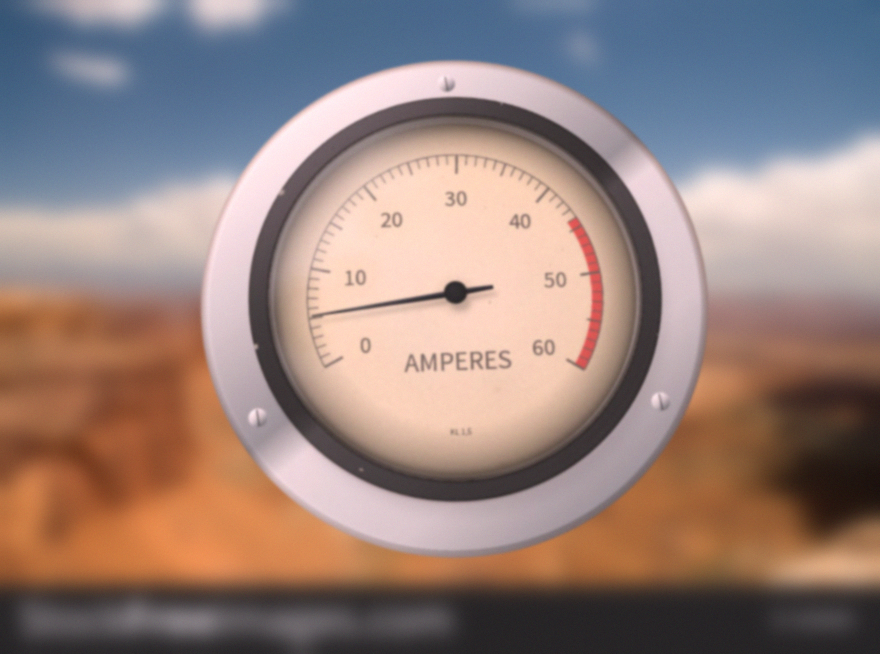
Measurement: 5 A
